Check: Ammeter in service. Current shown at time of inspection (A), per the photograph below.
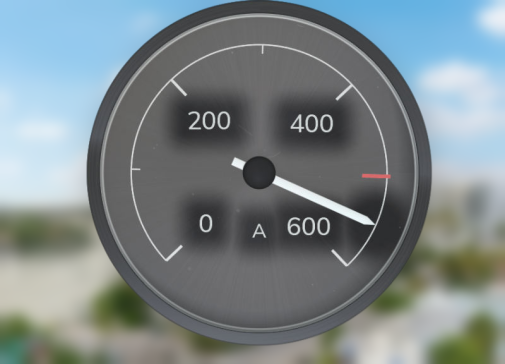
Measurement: 550 A
